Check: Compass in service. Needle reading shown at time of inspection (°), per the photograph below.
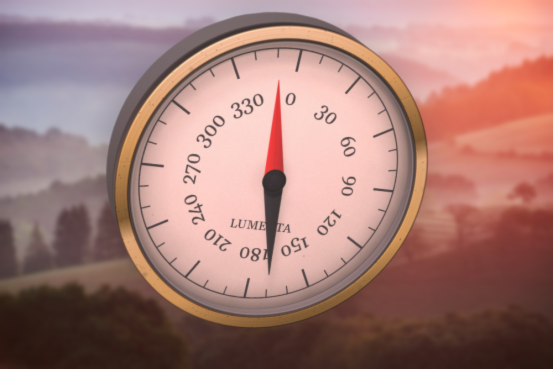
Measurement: 350 °
